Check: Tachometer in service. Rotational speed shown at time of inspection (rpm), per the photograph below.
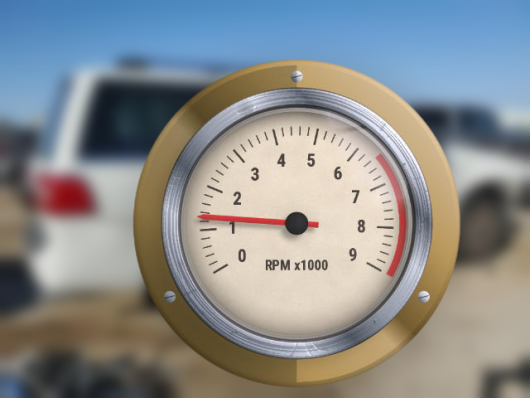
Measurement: 1300 rpm
